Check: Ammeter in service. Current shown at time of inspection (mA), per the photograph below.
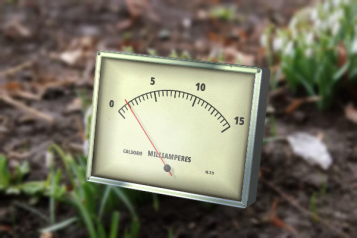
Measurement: 1.5 mA
